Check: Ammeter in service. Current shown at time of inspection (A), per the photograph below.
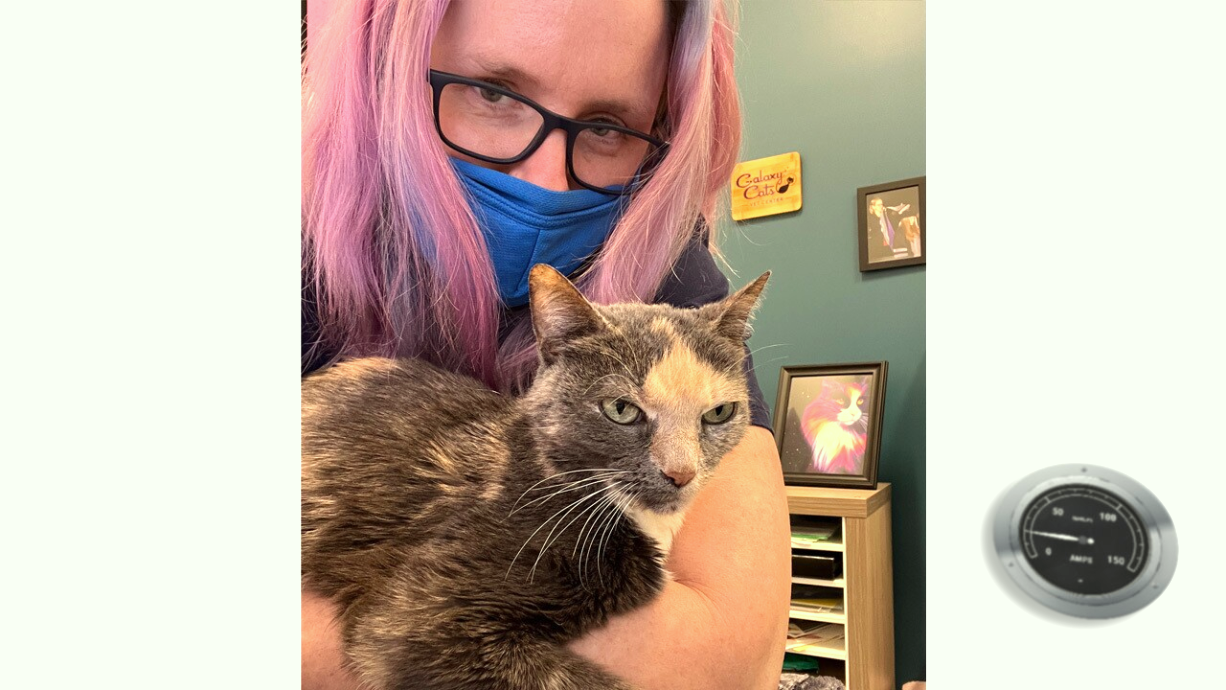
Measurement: 20 A
